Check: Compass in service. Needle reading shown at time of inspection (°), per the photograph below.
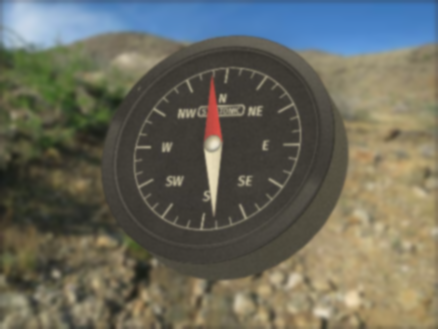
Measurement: 350 °
